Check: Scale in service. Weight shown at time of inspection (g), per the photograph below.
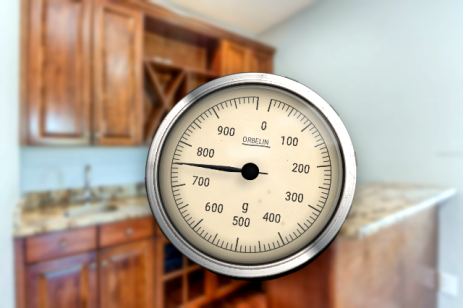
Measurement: 750 g
